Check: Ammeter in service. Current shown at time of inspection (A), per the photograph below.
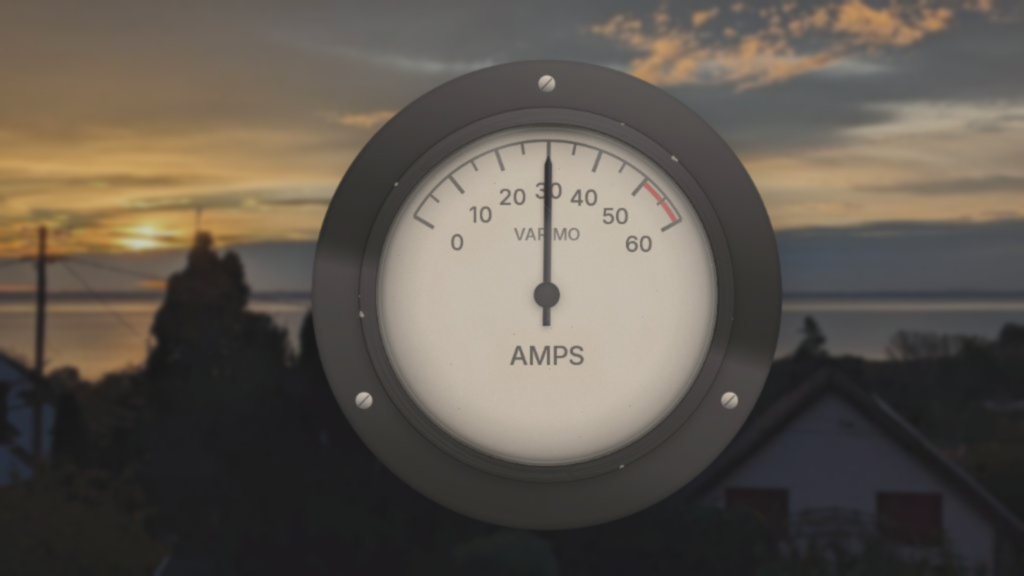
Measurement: 30 A
